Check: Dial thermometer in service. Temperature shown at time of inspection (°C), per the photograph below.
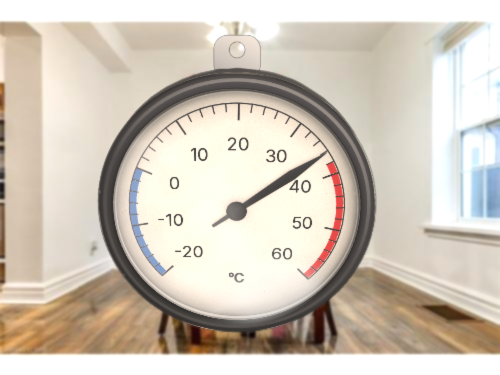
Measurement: 36 °C
